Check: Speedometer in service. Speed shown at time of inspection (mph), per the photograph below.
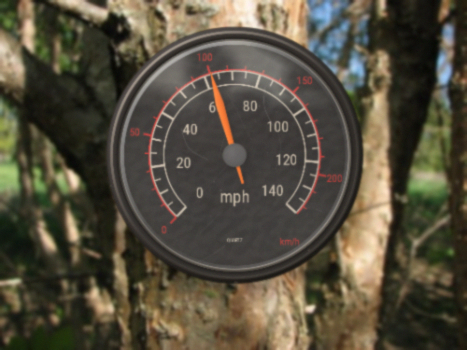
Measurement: 62.5 mph
